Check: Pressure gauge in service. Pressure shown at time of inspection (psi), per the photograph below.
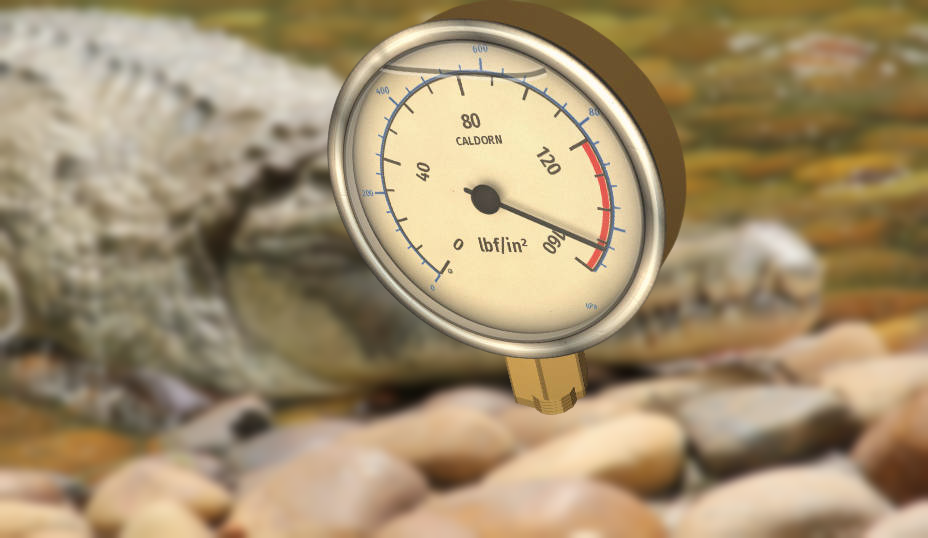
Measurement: 150 psi
